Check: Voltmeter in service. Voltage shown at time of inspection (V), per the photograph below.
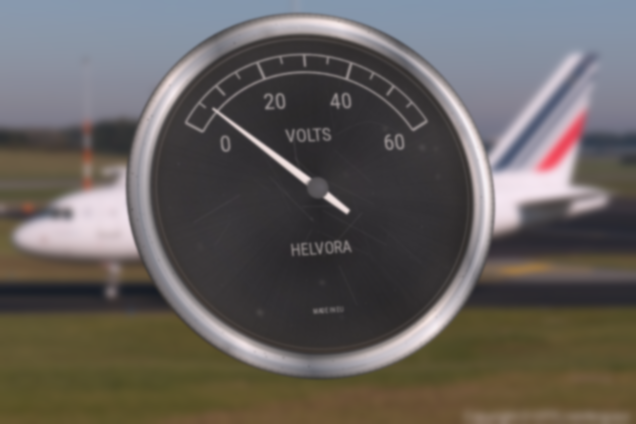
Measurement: 5 V
